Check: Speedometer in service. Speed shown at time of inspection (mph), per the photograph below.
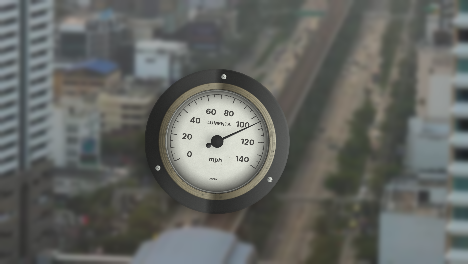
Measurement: 105 mph
